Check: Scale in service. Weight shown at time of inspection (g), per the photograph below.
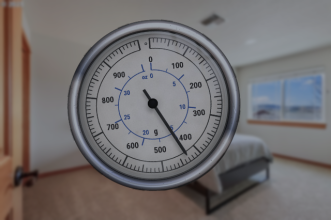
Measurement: 430 g
